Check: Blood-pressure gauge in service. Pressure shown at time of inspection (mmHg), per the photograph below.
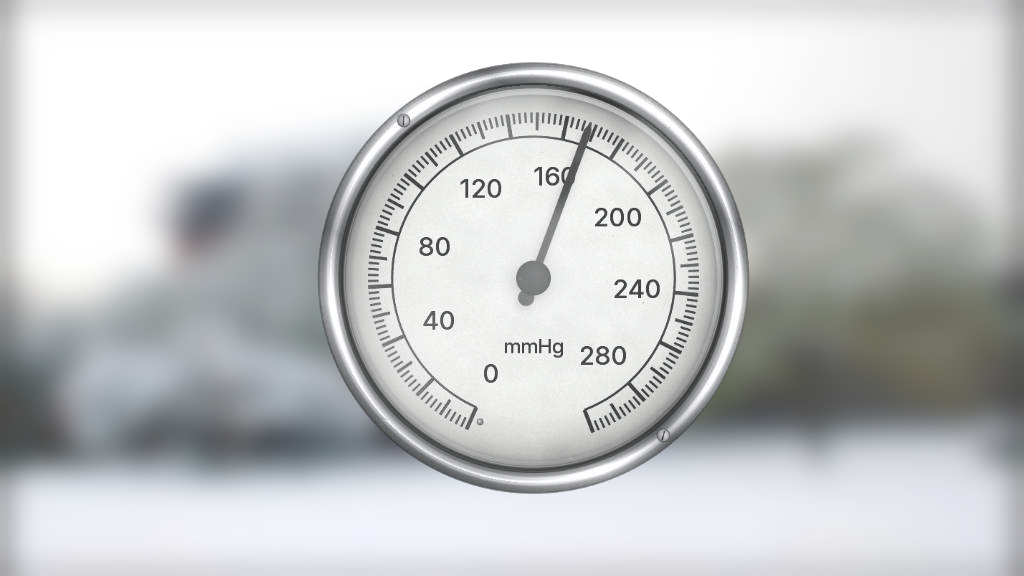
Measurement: 168 mmHg
